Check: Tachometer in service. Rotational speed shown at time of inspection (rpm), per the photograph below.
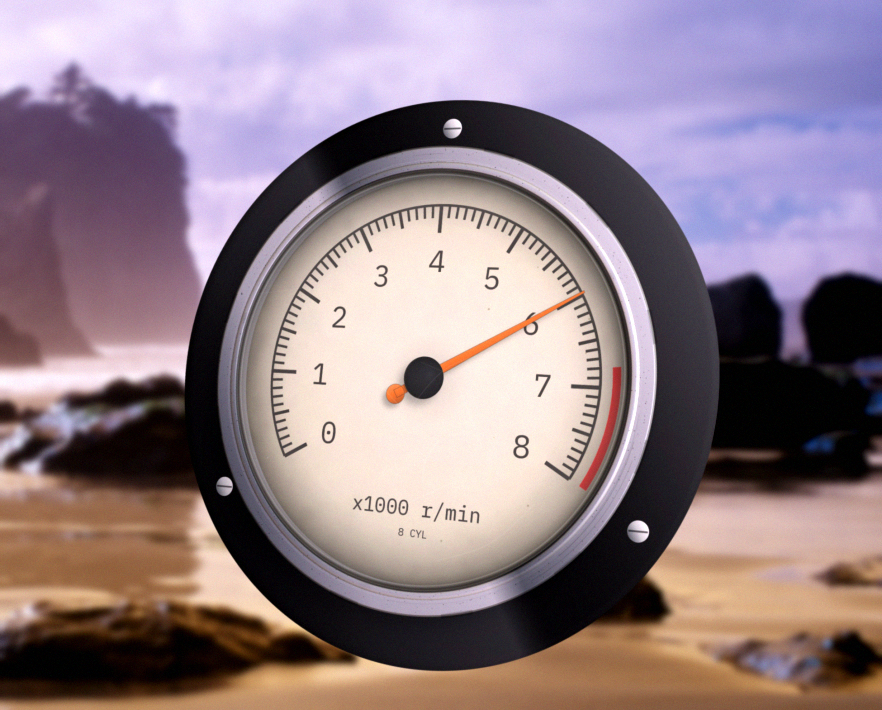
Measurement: 6000 rpm
